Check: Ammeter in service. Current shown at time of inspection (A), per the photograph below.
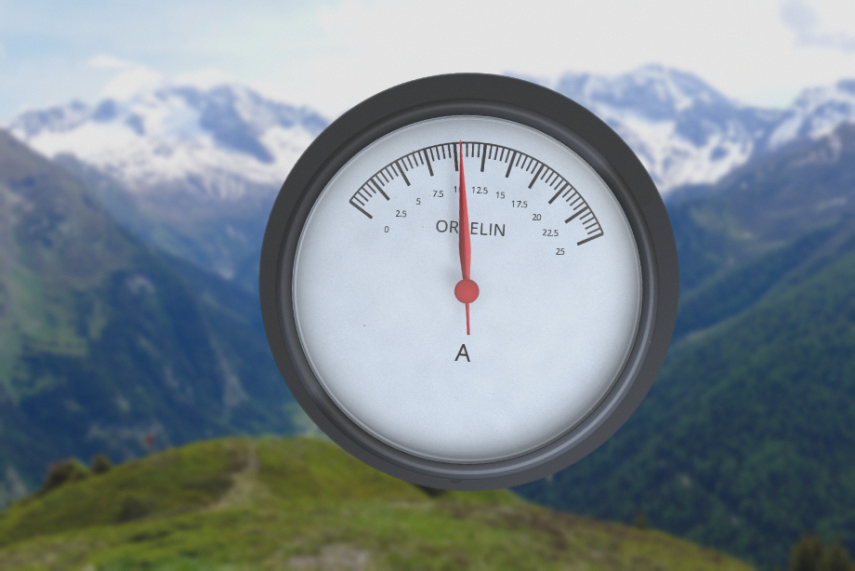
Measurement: 10.5 A
